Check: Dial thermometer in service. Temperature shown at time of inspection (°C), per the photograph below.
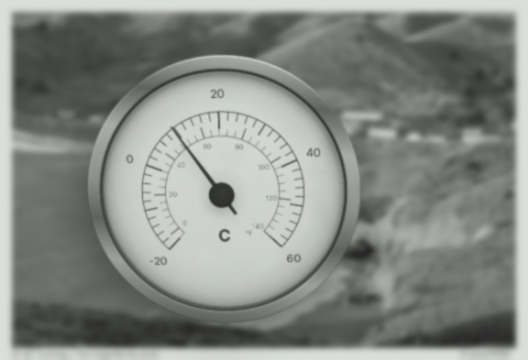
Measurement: 10 °C
